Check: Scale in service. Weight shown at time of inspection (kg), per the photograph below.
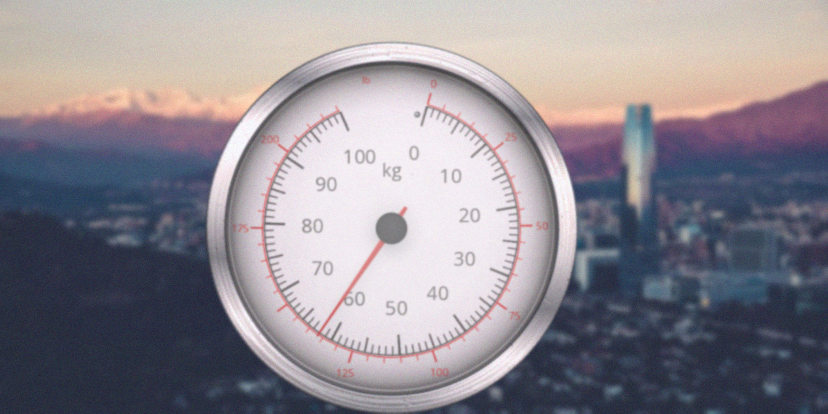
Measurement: 62 kg
